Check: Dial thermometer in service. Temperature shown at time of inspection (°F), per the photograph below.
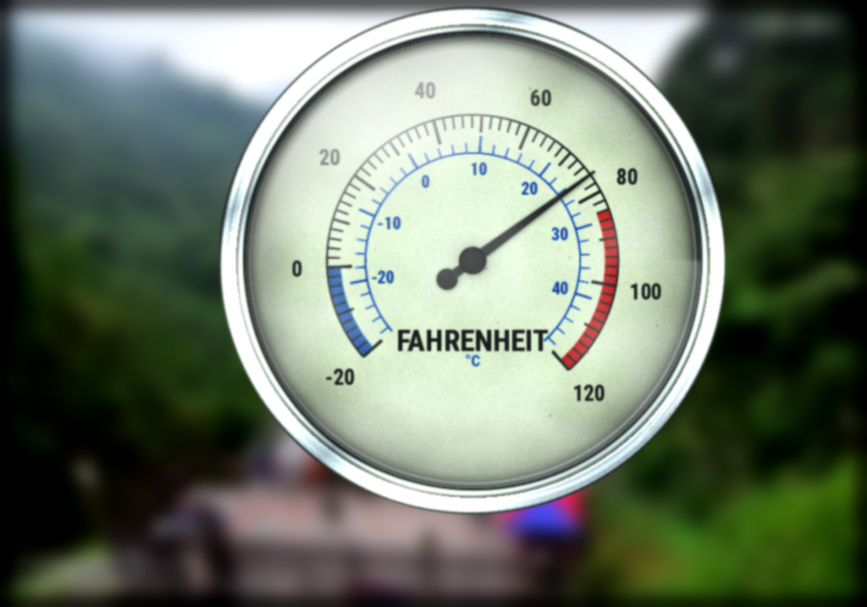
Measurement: 76 °F
